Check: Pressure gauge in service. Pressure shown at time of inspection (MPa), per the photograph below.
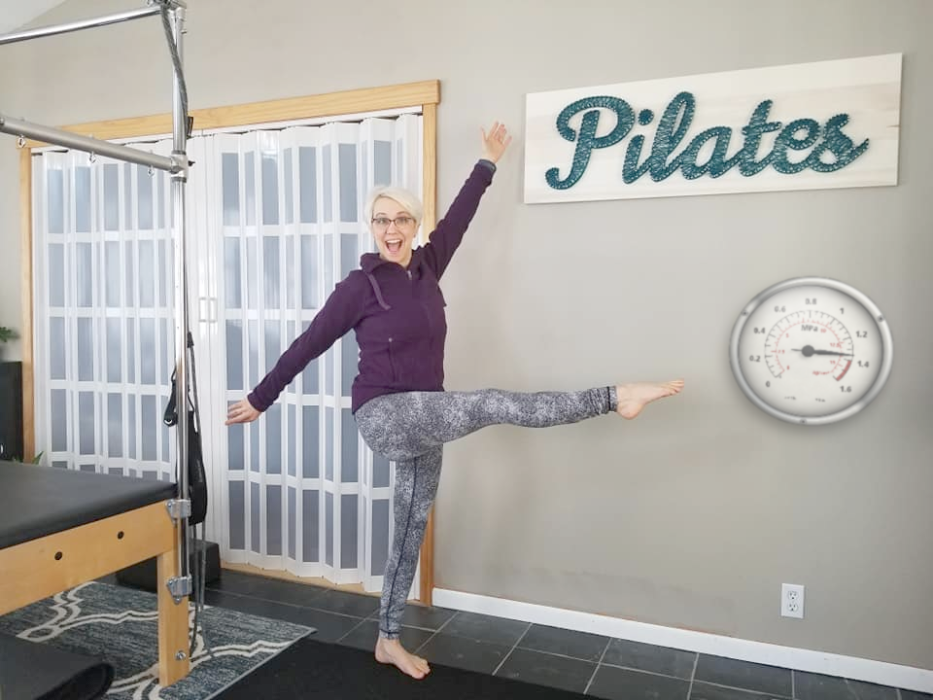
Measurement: 1.35 MPa
